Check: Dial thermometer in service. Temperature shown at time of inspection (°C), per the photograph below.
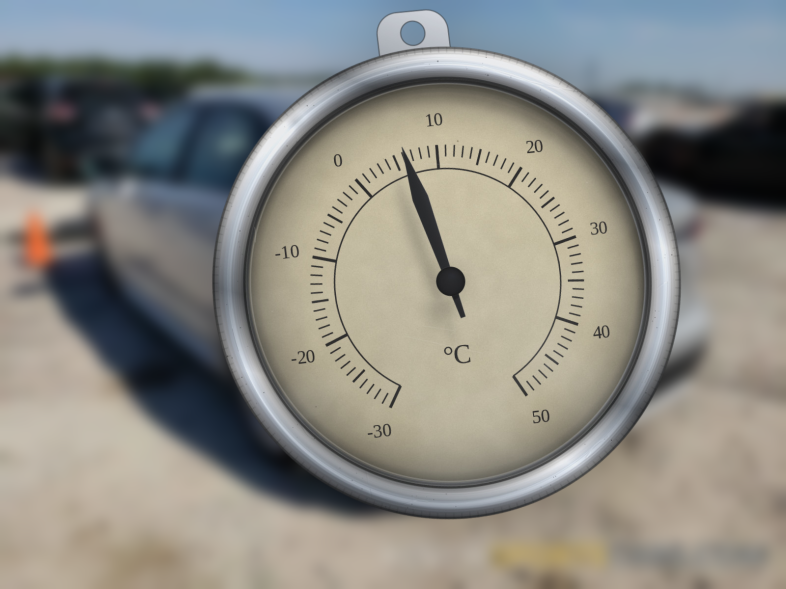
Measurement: 6 °C
